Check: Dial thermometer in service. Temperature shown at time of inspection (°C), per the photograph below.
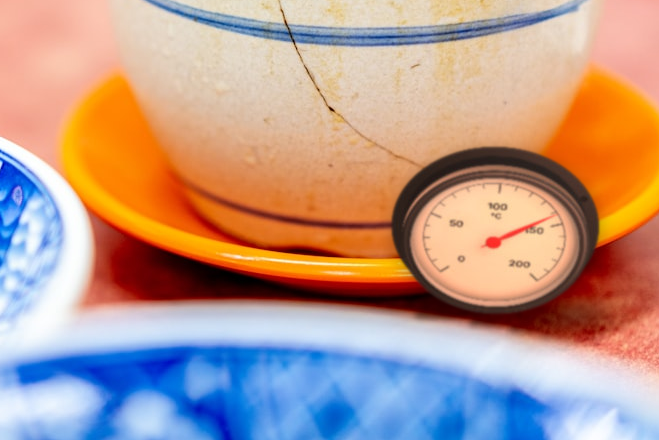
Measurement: 140 °C
